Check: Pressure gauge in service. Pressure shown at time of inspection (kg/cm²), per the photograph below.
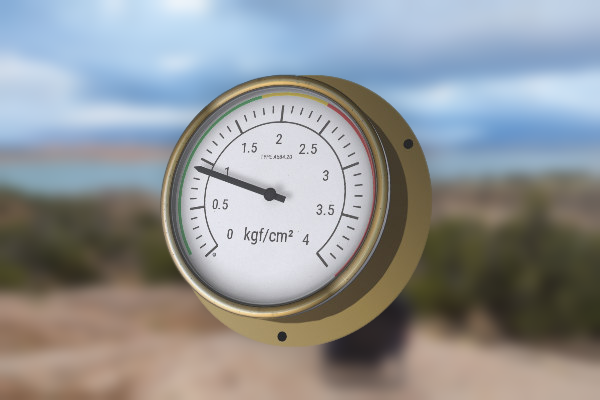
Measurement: 0.9 kg/cm²
